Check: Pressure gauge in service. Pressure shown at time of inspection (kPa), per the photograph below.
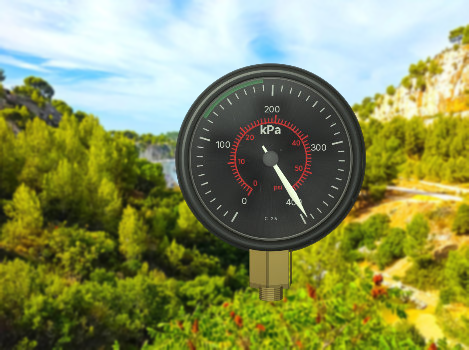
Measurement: 395 kPa
